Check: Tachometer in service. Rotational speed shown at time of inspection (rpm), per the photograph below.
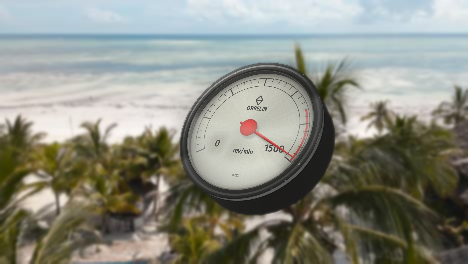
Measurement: 1475 rpm
